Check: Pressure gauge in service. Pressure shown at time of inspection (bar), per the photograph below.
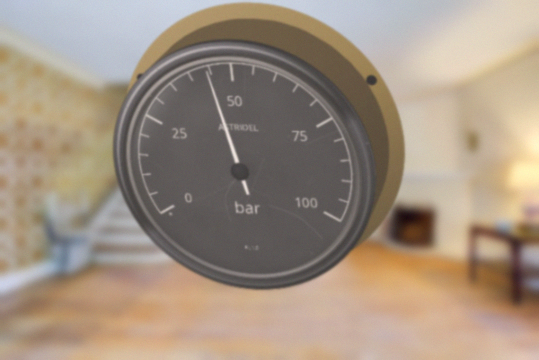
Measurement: 45 bar
